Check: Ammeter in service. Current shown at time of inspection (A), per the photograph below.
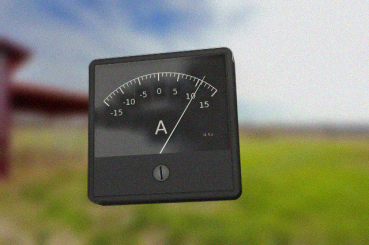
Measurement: 11 A
